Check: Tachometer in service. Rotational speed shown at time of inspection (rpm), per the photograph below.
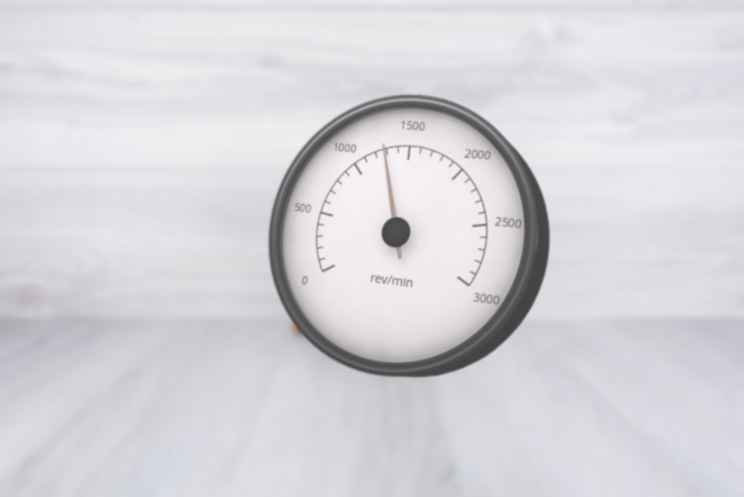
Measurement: 1300 rpm
